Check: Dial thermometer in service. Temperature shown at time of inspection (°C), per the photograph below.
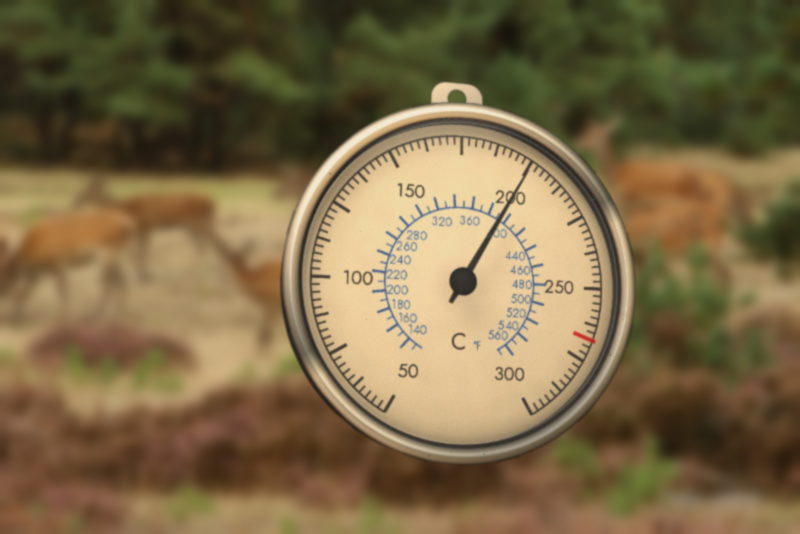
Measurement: 200 °C
